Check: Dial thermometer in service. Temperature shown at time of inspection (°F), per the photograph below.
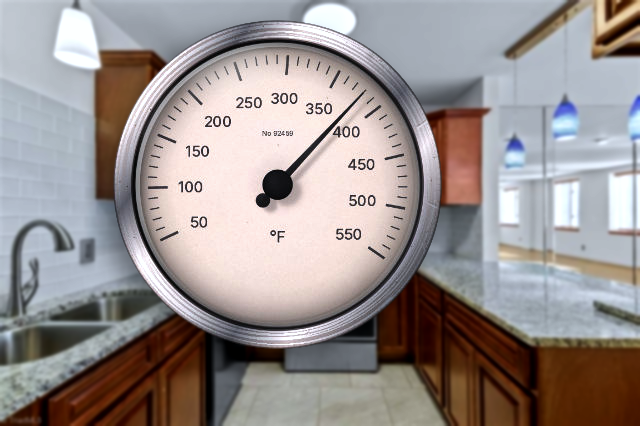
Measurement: 380 °F
